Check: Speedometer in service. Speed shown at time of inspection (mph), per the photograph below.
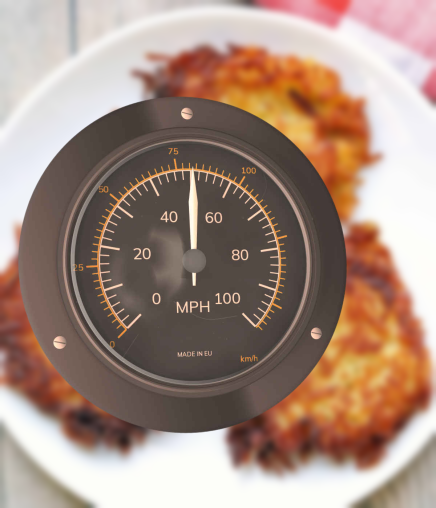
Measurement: 50 mph
